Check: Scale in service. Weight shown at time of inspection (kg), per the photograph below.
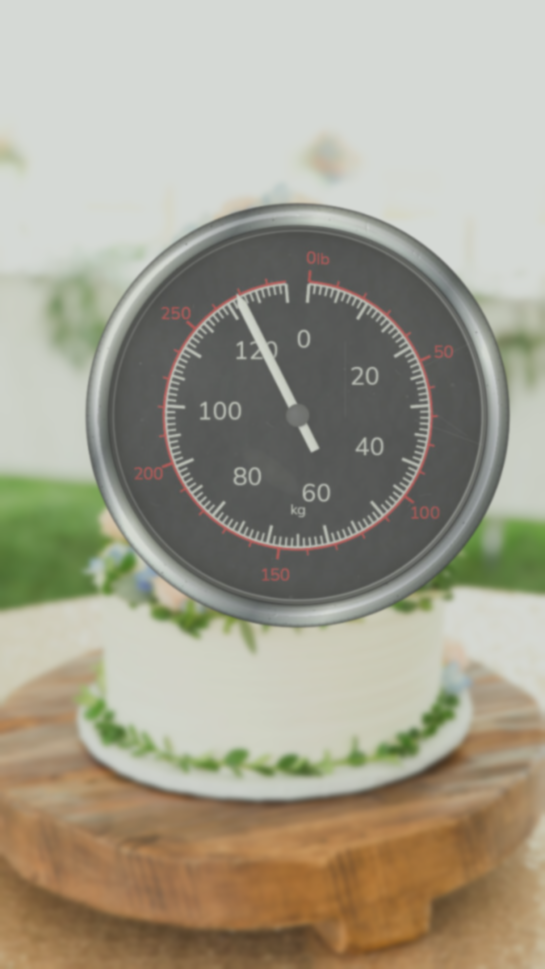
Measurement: 122 kg
